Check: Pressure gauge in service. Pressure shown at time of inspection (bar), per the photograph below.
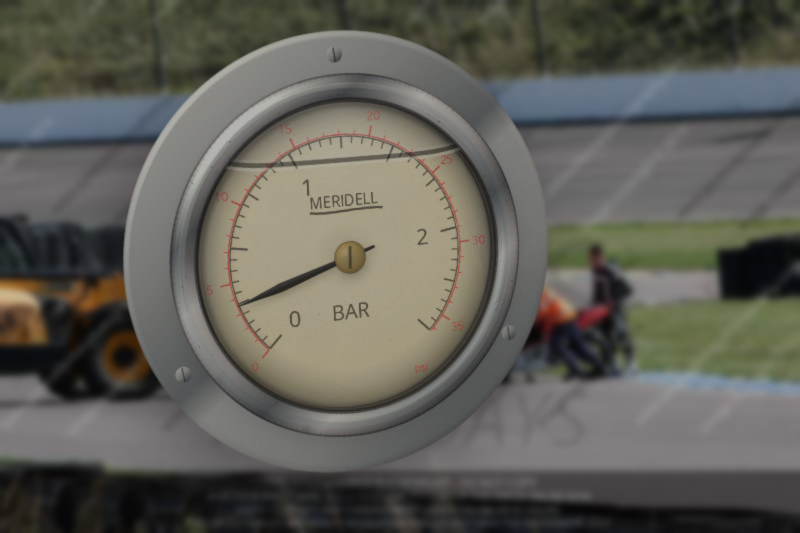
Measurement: 0.25 bar
